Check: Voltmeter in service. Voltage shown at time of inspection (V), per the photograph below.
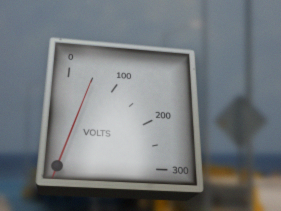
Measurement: 50 V
